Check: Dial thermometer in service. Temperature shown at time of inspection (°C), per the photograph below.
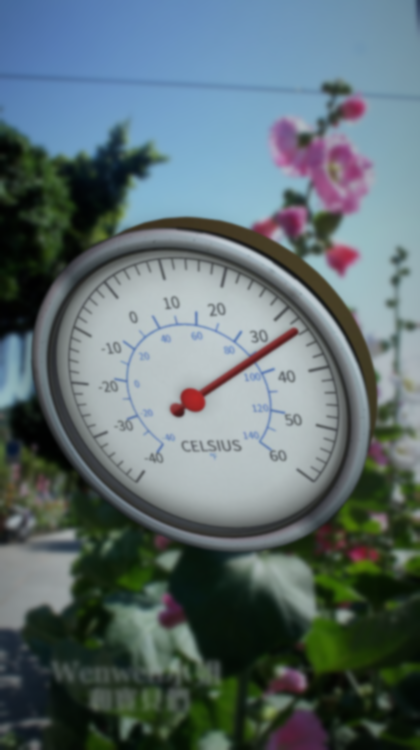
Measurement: 33 °C
